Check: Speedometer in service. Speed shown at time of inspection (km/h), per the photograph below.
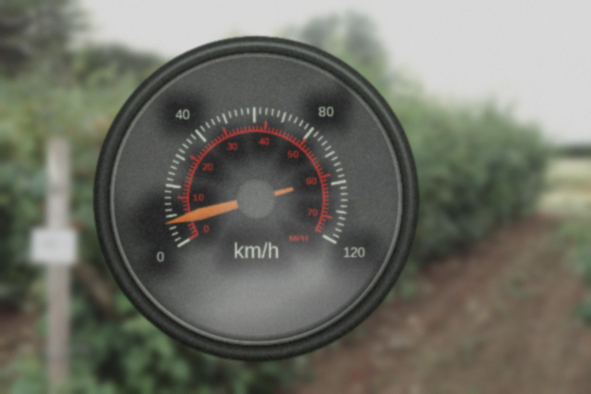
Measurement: 8 km/h
